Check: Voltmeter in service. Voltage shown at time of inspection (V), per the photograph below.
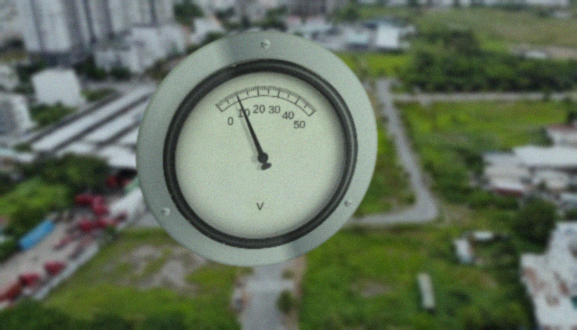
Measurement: 10 V
